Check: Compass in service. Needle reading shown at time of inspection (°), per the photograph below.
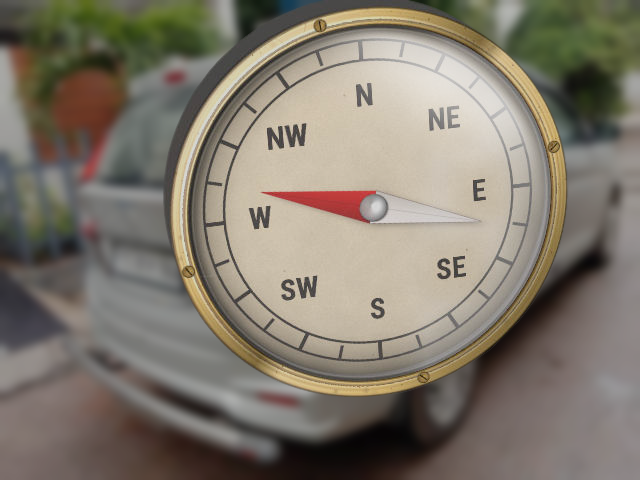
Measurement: 285 °
